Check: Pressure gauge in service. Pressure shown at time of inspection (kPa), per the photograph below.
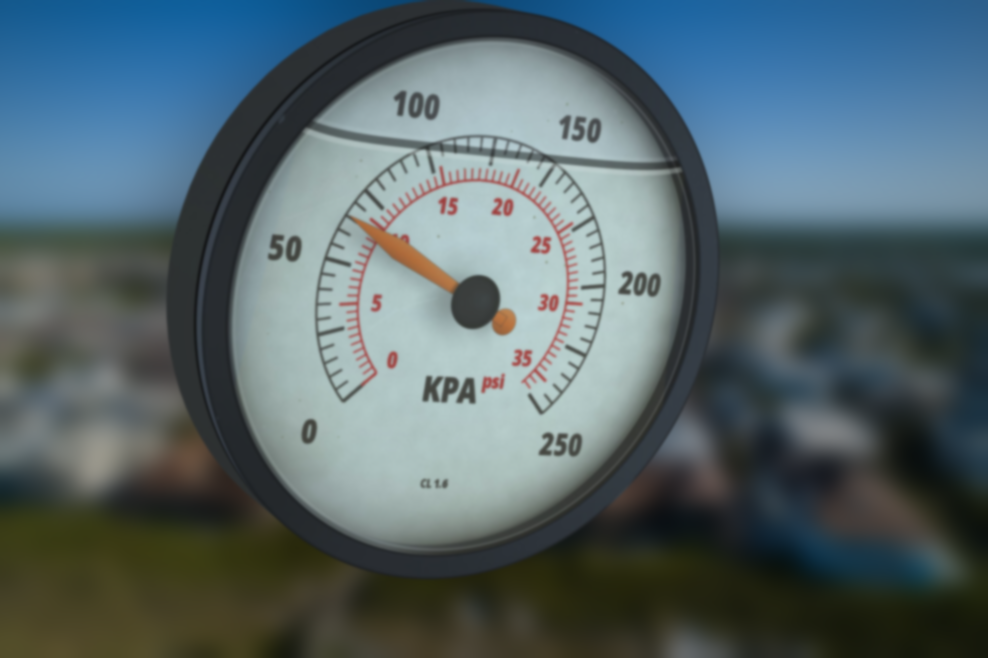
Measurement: 65 kPa
